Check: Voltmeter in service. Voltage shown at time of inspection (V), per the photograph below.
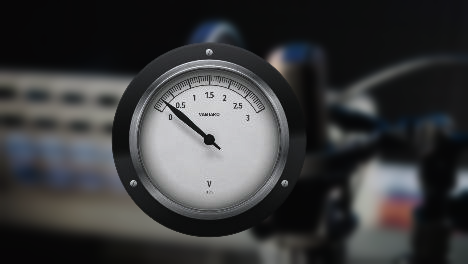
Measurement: 0.25 V
